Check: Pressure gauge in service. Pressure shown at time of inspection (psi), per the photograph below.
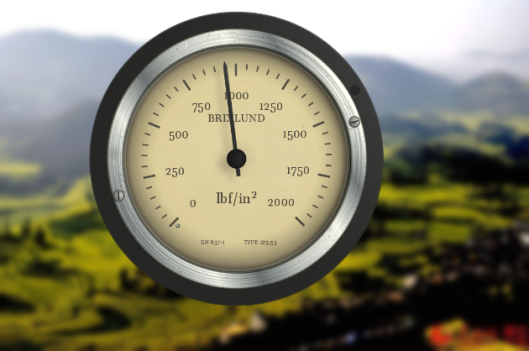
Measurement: 950 psi
